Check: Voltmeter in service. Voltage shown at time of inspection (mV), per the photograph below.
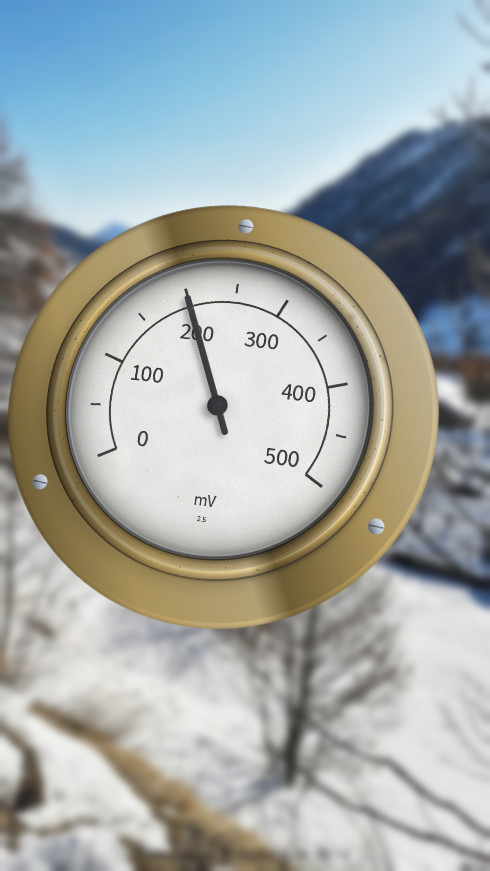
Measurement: 200 mV
